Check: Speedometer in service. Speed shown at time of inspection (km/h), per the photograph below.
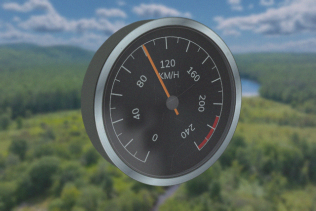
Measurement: 100 km/h
